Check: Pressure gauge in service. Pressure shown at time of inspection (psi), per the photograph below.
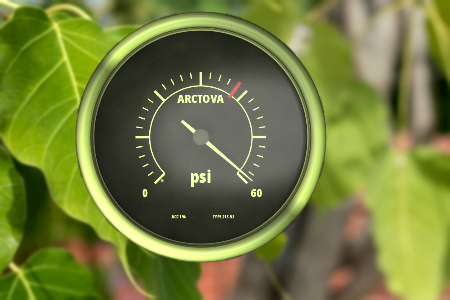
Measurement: 59 psi
